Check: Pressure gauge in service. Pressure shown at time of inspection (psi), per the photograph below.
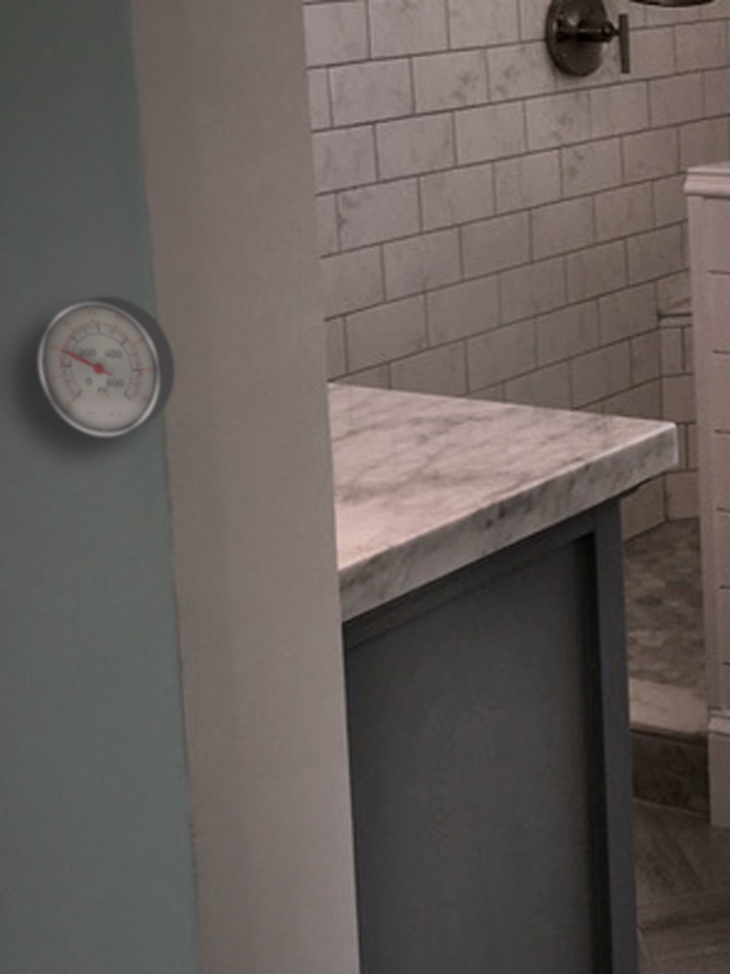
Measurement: 150 psi
